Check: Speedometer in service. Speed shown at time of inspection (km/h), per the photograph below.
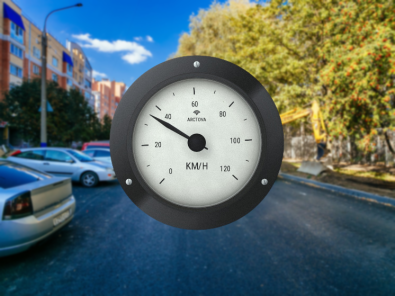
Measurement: 35 km/h
